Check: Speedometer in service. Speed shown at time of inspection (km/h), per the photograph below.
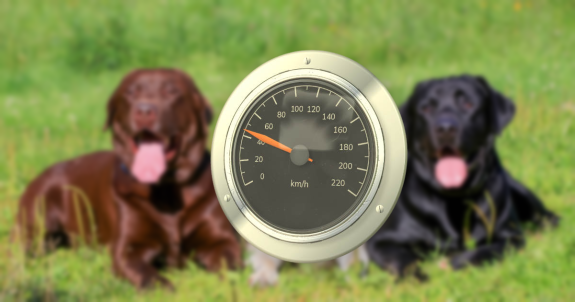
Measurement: 45 km/h
